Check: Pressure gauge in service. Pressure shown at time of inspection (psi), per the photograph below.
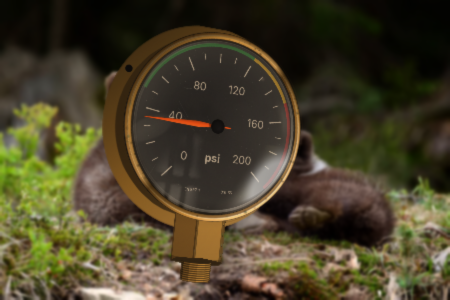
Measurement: 35 psi
